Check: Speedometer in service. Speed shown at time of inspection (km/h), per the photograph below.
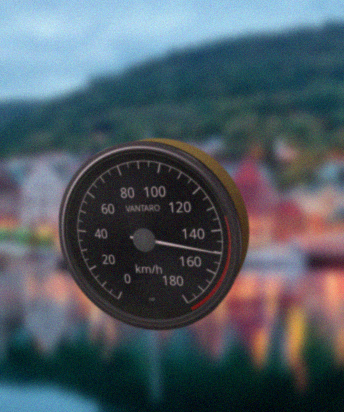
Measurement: 150 km/h
